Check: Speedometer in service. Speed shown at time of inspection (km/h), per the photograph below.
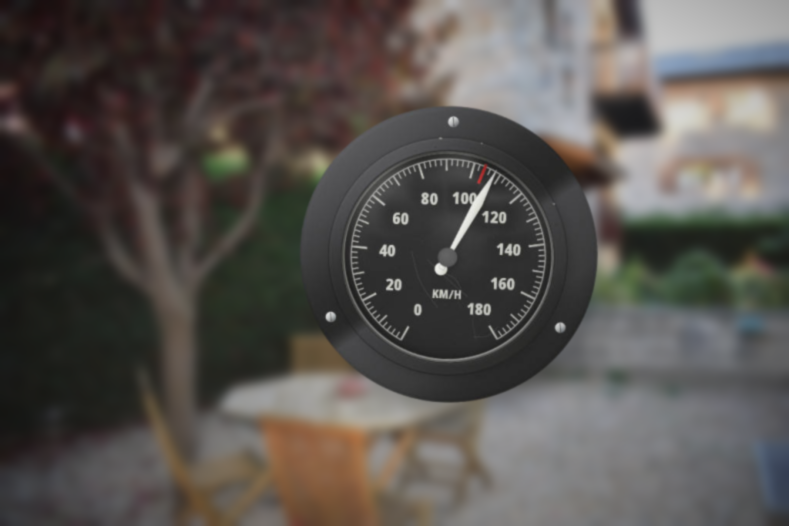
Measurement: 108 km/h
